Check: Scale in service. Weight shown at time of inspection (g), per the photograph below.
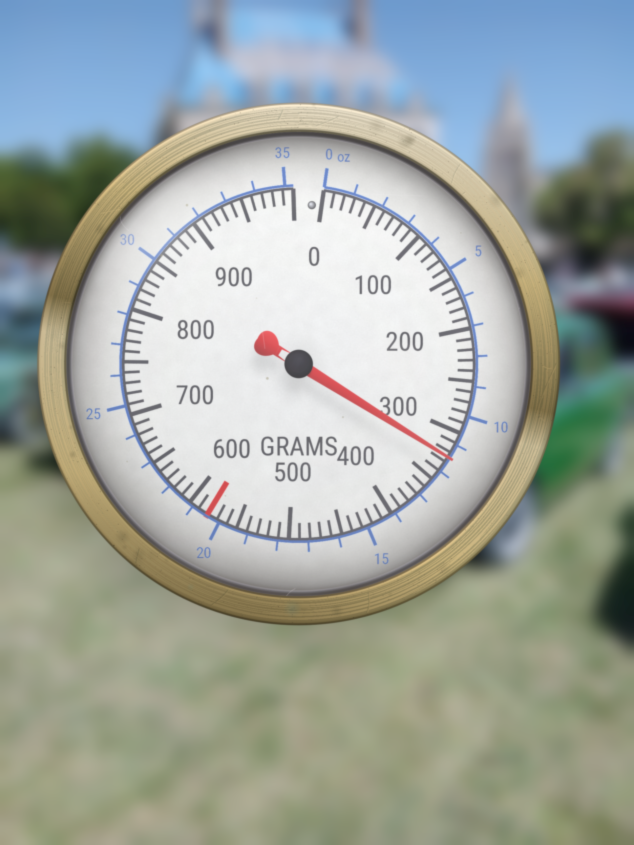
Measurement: 325 g
